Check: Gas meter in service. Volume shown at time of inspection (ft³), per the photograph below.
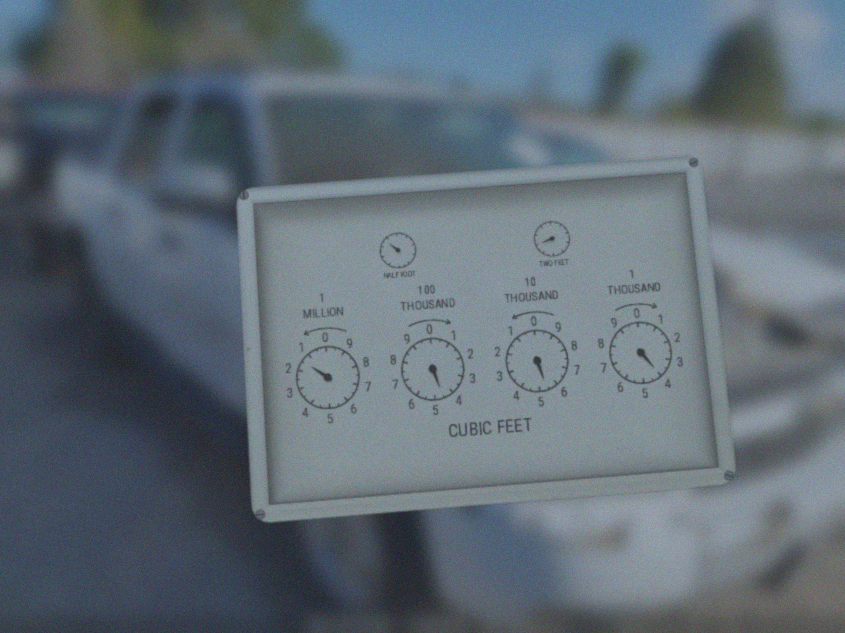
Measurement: 145400 ft³
